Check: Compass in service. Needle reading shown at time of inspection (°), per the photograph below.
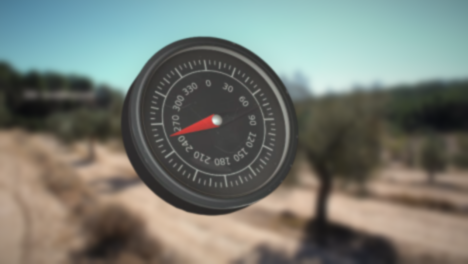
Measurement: 255 °
